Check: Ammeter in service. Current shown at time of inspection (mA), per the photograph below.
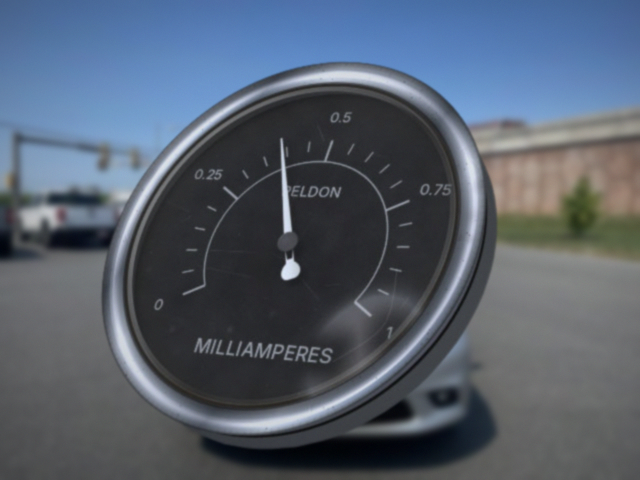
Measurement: 0.4 mA
